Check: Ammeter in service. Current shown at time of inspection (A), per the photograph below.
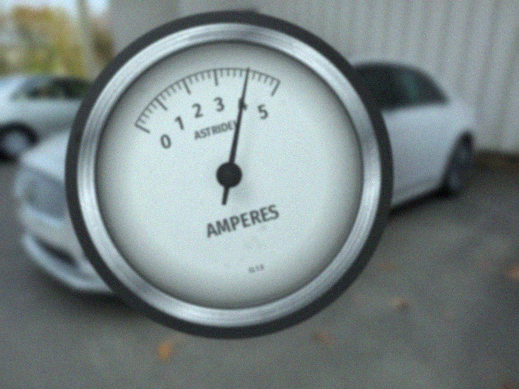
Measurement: 4 A
